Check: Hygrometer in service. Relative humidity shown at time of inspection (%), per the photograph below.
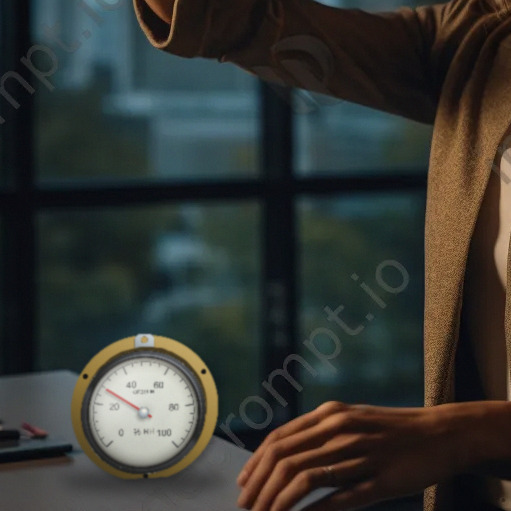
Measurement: 28 %
